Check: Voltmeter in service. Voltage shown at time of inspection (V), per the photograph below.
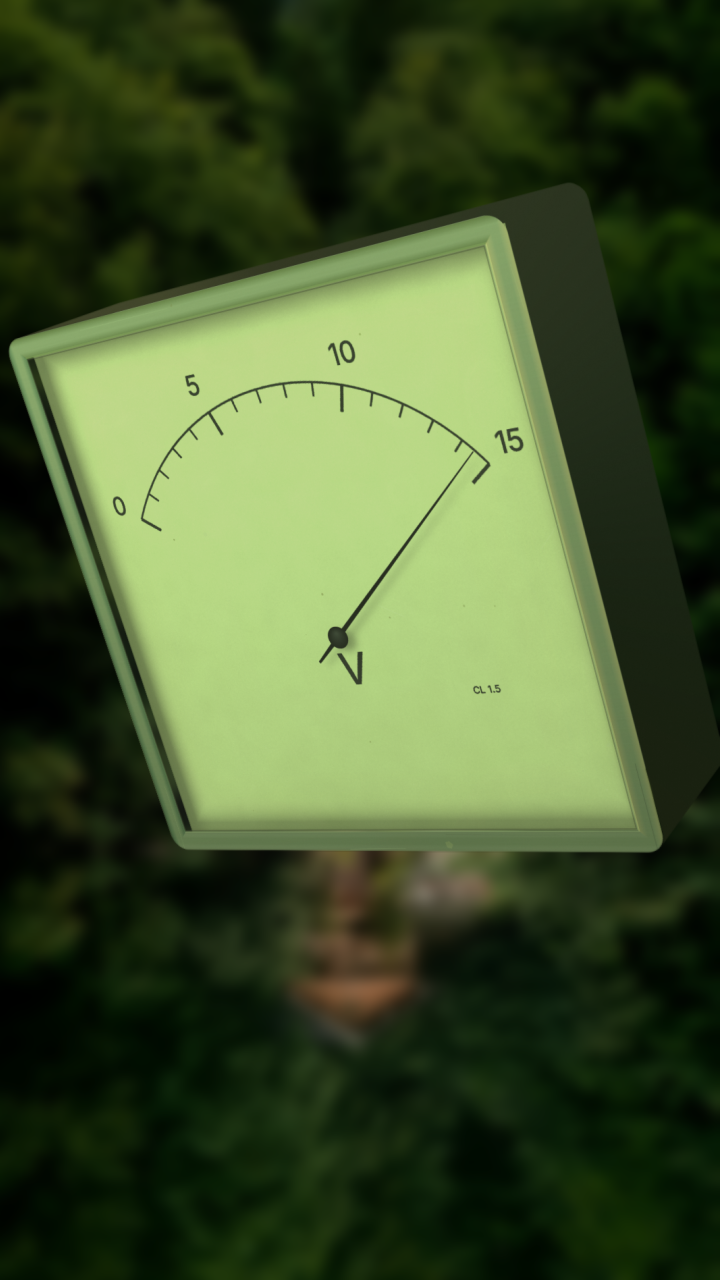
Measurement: 14.5 V
